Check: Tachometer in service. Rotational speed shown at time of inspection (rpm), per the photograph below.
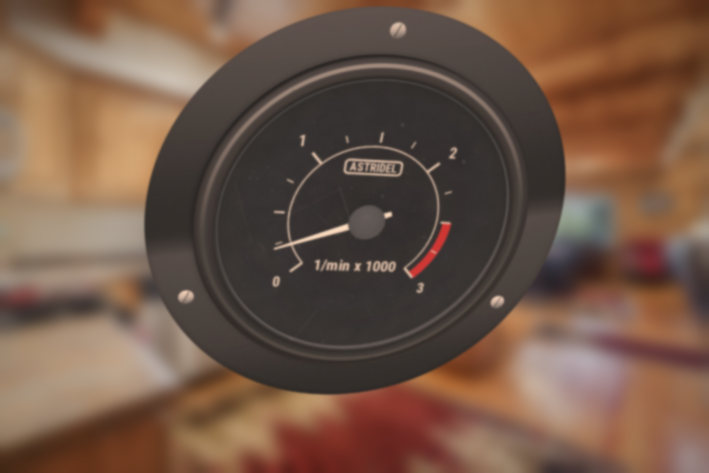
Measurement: 250 rpm
